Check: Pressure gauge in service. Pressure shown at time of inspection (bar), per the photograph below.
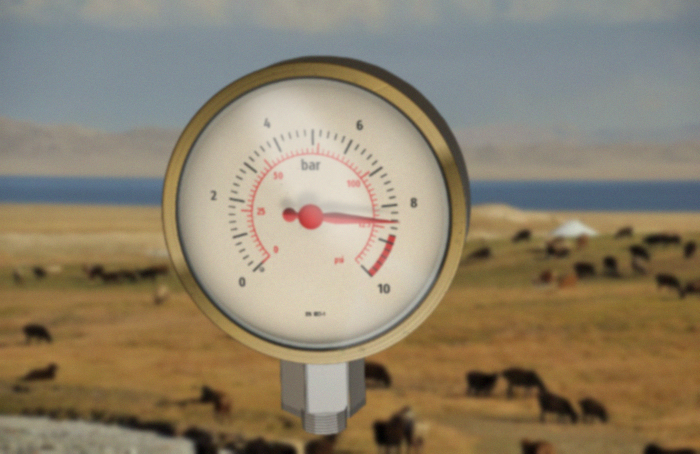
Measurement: 8.4 bar
